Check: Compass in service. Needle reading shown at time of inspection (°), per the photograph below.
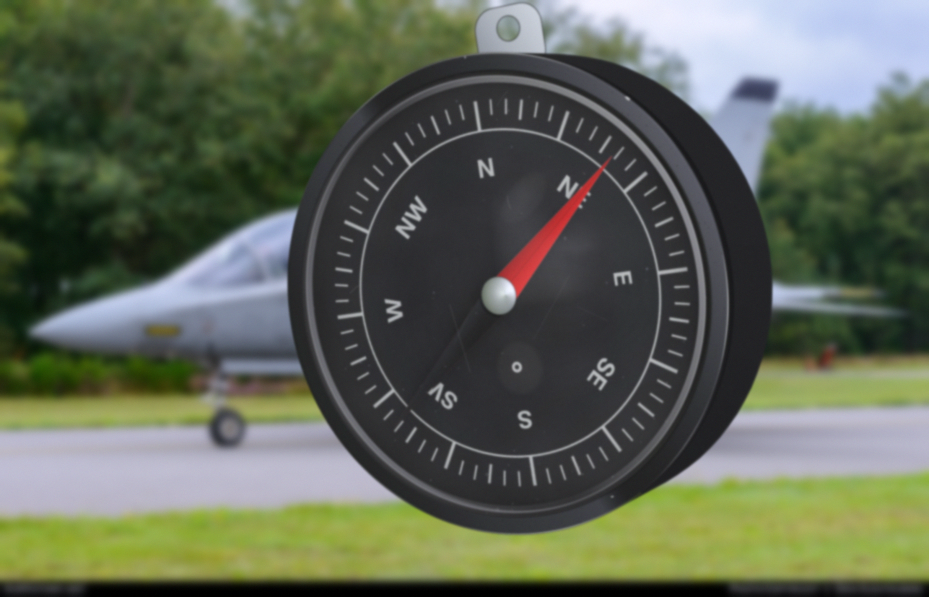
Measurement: 50 °
